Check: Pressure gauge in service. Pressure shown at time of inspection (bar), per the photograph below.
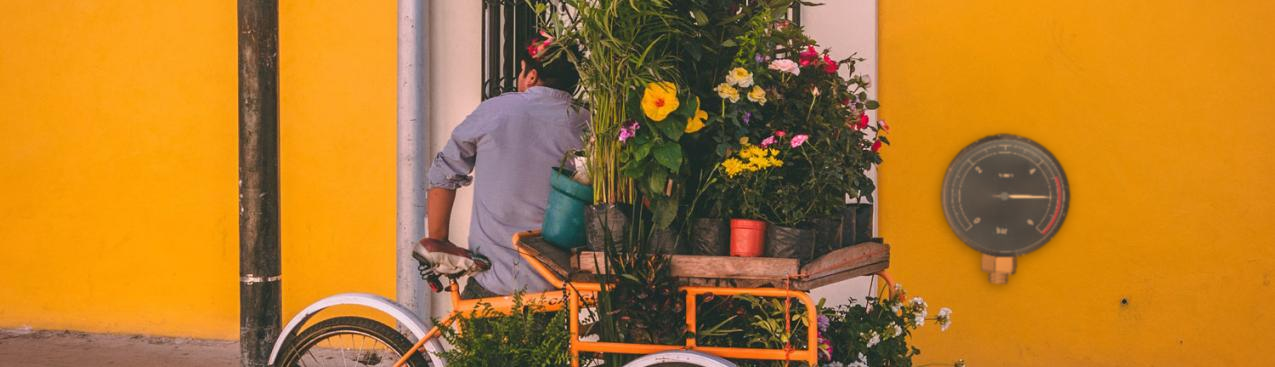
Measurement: 5 bar
